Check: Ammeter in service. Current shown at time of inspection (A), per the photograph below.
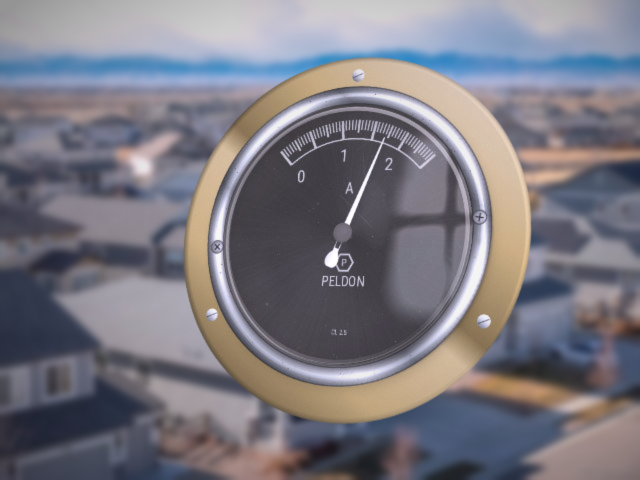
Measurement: 1.75 A
